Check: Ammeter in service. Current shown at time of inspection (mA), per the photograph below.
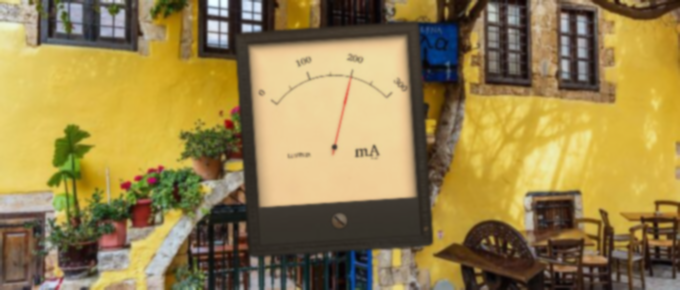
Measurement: 200 mA
